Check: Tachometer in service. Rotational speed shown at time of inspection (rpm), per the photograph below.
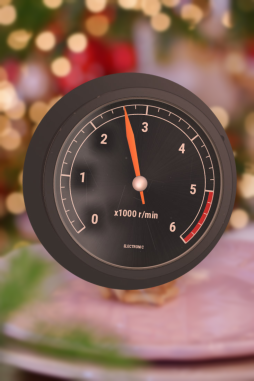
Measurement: 2600 rpm
